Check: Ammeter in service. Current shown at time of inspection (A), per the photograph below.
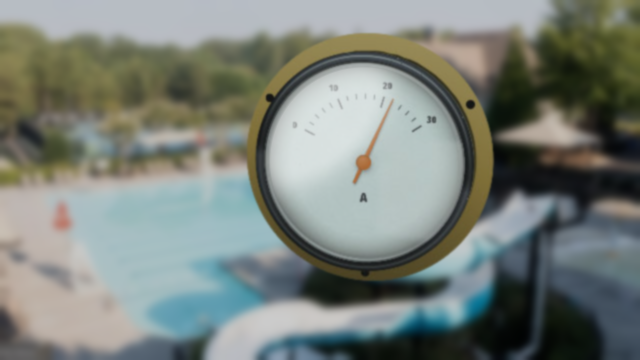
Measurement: 22 A
